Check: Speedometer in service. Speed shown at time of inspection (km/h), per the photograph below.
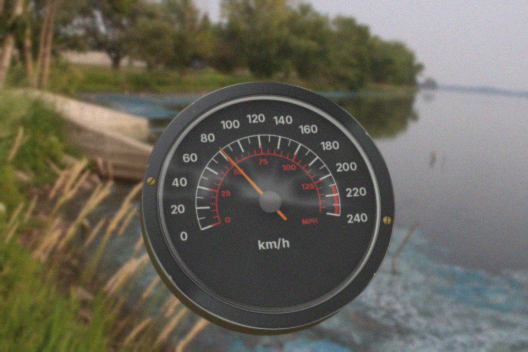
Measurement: 80 km/h
